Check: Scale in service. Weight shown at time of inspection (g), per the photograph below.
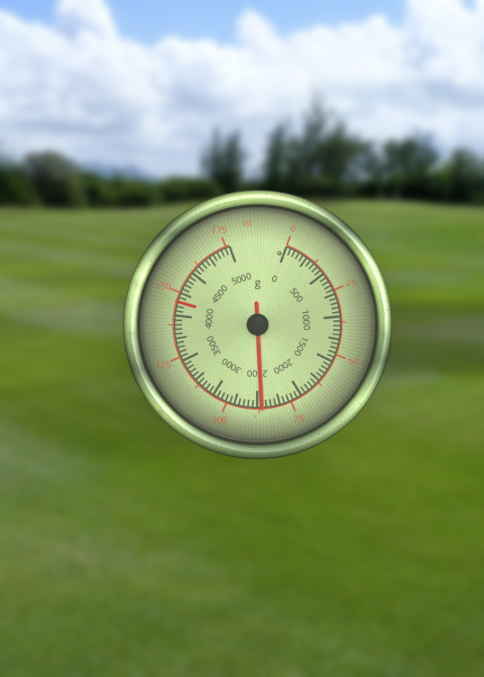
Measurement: 2450 g
